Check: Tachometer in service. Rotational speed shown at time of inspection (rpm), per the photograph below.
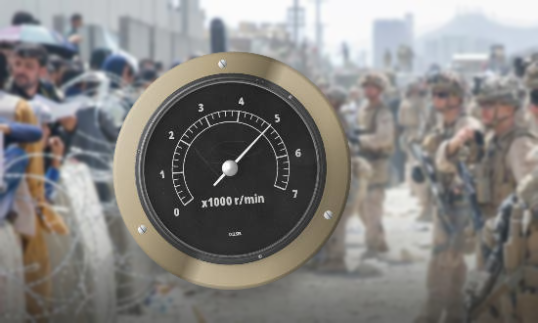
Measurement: 5000 rpm
